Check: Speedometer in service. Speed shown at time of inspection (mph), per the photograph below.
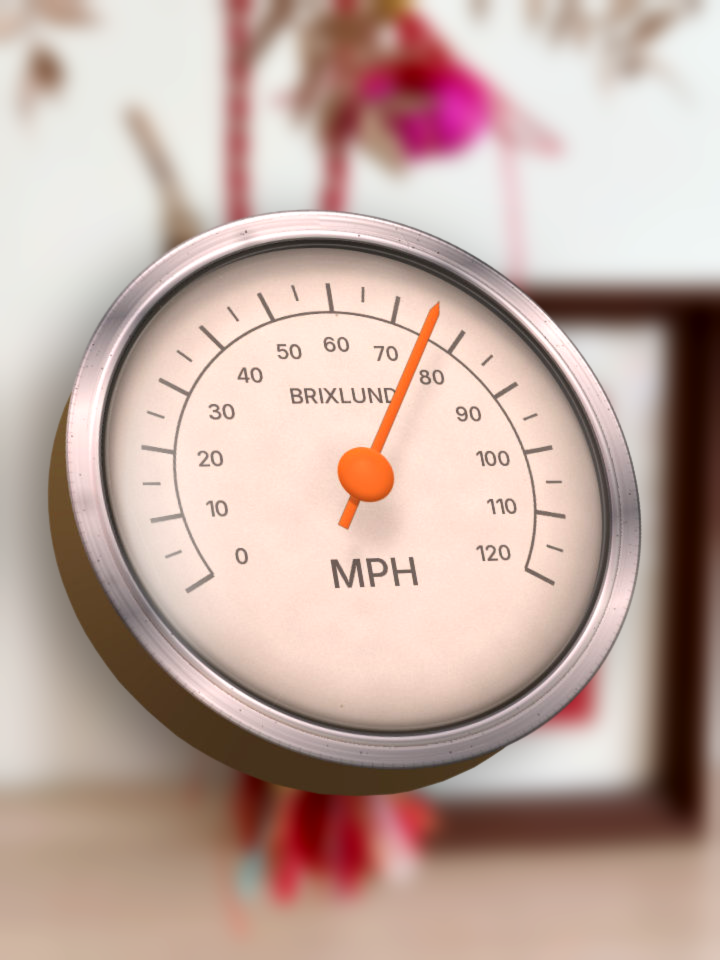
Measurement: 75 mph
